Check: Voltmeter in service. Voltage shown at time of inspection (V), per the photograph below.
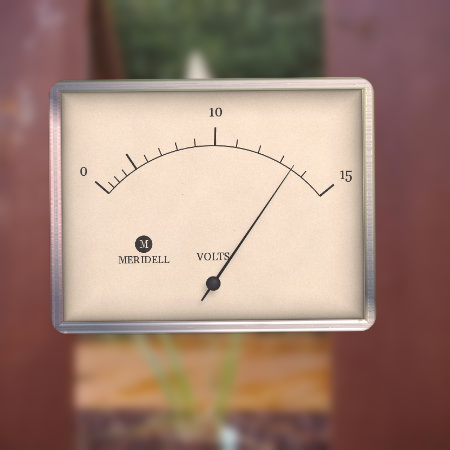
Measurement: 13.5 V
